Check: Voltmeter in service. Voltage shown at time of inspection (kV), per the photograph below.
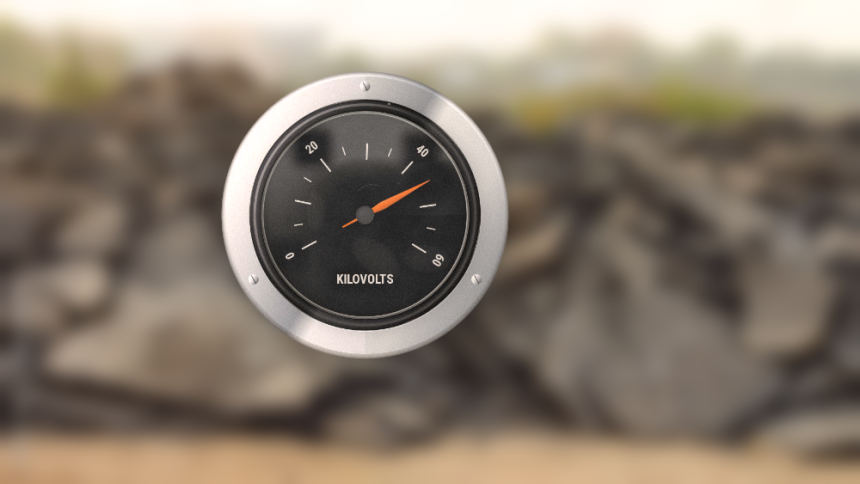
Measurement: 45 kV
